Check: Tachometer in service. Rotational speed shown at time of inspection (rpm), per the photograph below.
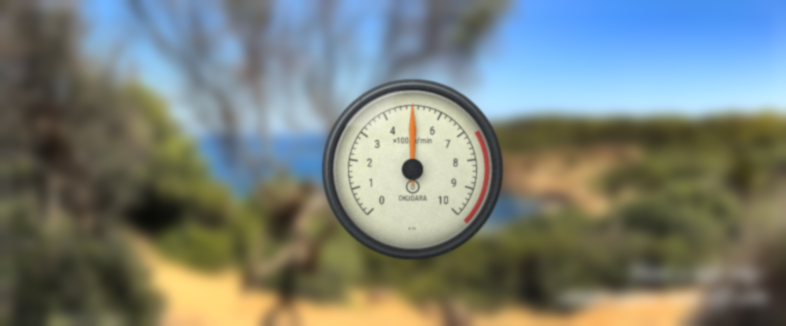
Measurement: 5000 rpm
